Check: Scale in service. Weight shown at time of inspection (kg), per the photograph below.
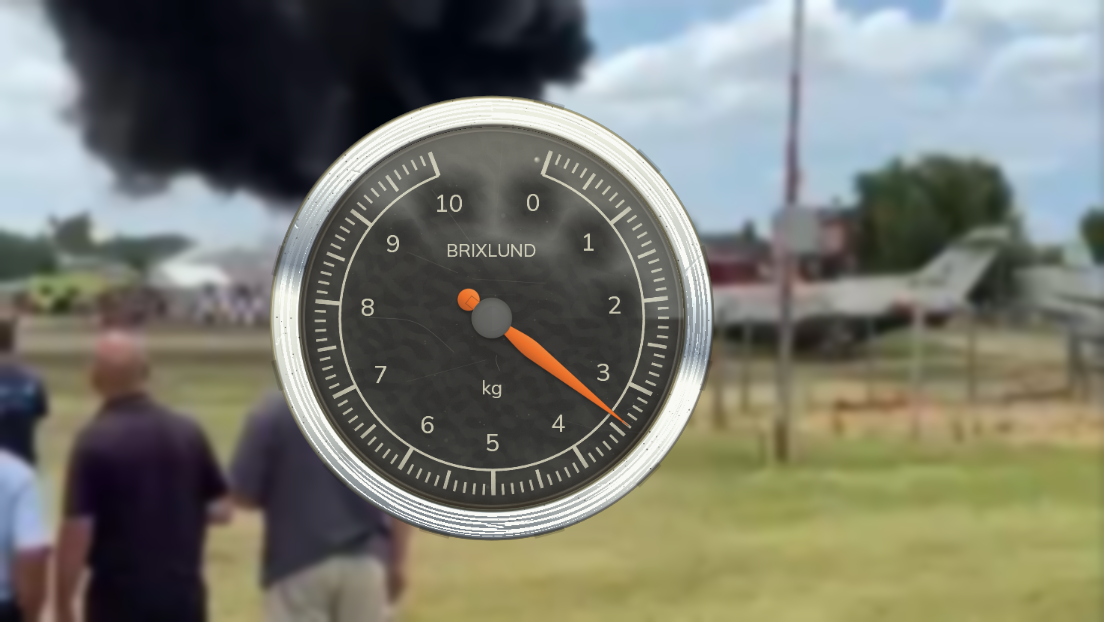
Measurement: 3.4 kg
